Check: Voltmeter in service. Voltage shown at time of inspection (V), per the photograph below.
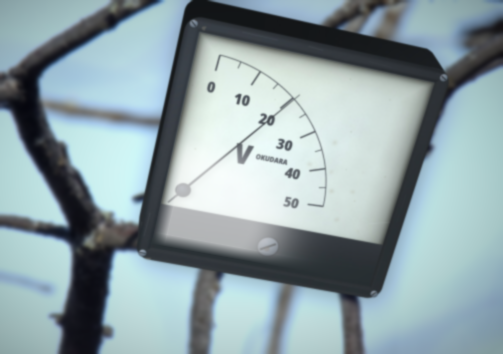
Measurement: 20 V
